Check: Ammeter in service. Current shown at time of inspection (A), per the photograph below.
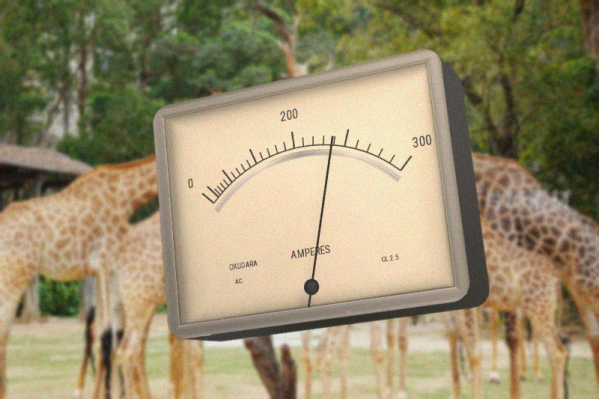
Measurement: 240 A
